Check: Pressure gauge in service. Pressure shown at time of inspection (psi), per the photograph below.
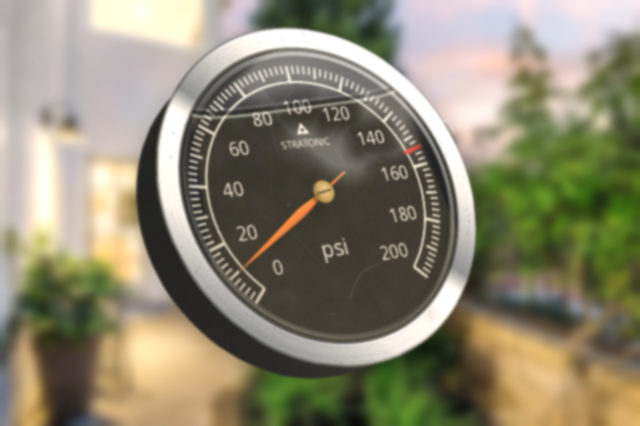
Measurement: 10 psi
